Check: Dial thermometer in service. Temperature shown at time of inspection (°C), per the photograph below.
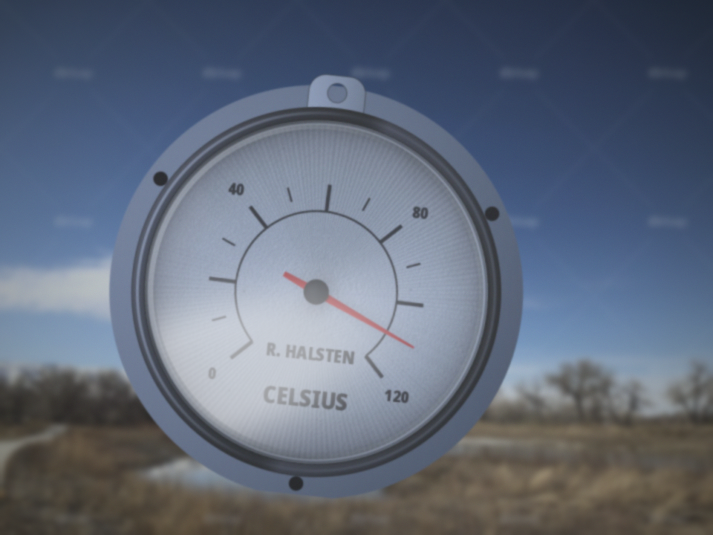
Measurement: 110 °C
